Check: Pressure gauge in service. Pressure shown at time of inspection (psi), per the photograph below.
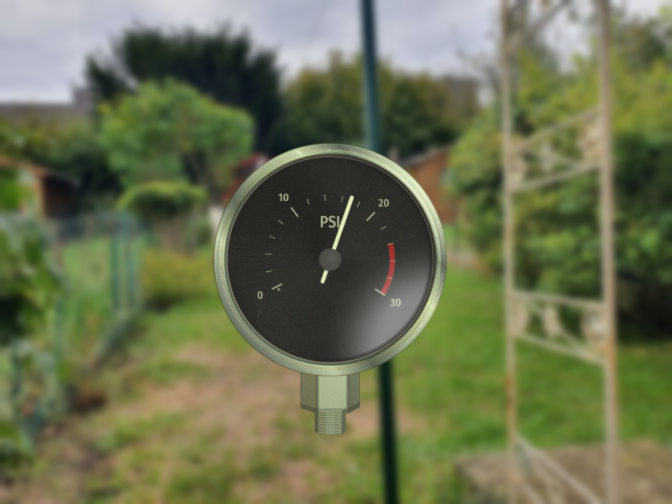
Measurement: 17 psi
